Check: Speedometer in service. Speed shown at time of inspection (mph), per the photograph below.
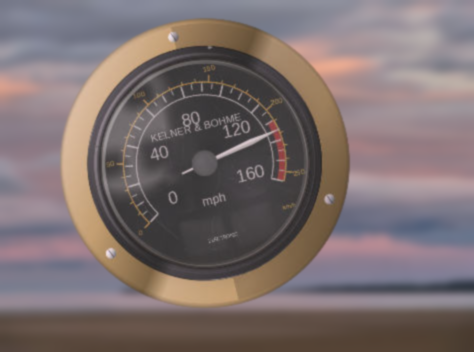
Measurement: 135 mph
